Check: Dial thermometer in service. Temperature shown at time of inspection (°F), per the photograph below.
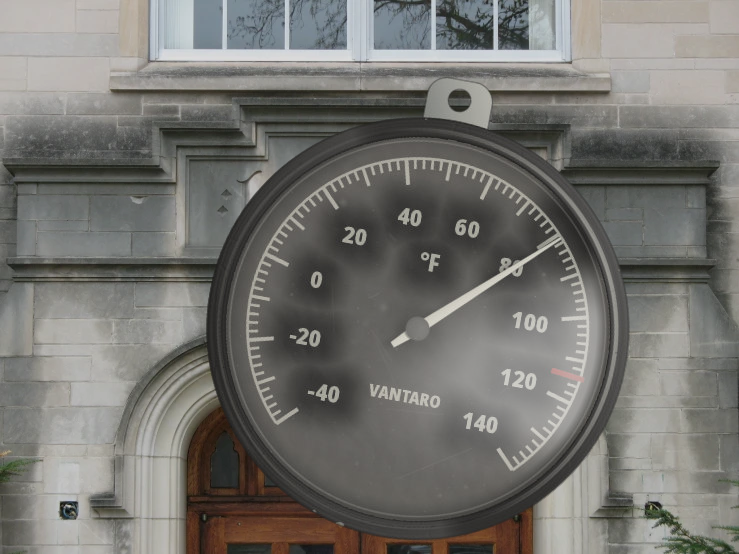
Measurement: 81 °F
